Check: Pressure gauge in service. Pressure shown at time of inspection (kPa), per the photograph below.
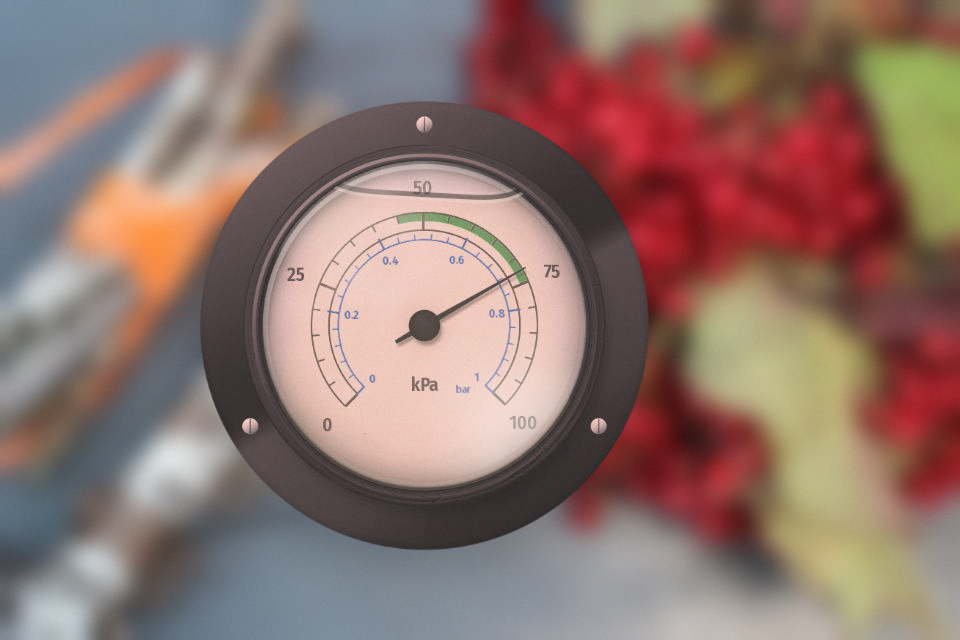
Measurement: 72.5 kPa
